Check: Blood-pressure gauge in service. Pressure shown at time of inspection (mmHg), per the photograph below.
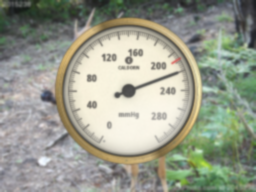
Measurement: 220 mmHg
